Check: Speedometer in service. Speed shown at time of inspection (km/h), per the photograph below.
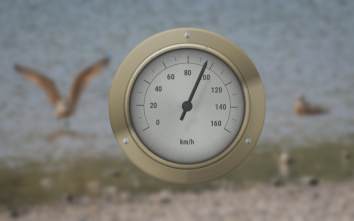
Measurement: 95 km/h
